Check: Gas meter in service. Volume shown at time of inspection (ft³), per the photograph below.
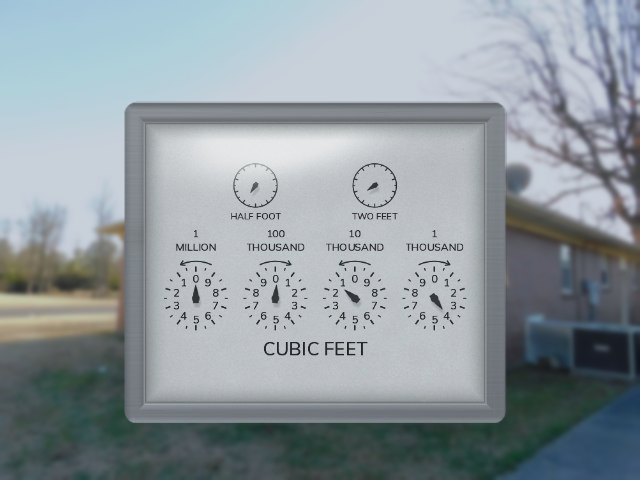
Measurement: 1400 ft³
